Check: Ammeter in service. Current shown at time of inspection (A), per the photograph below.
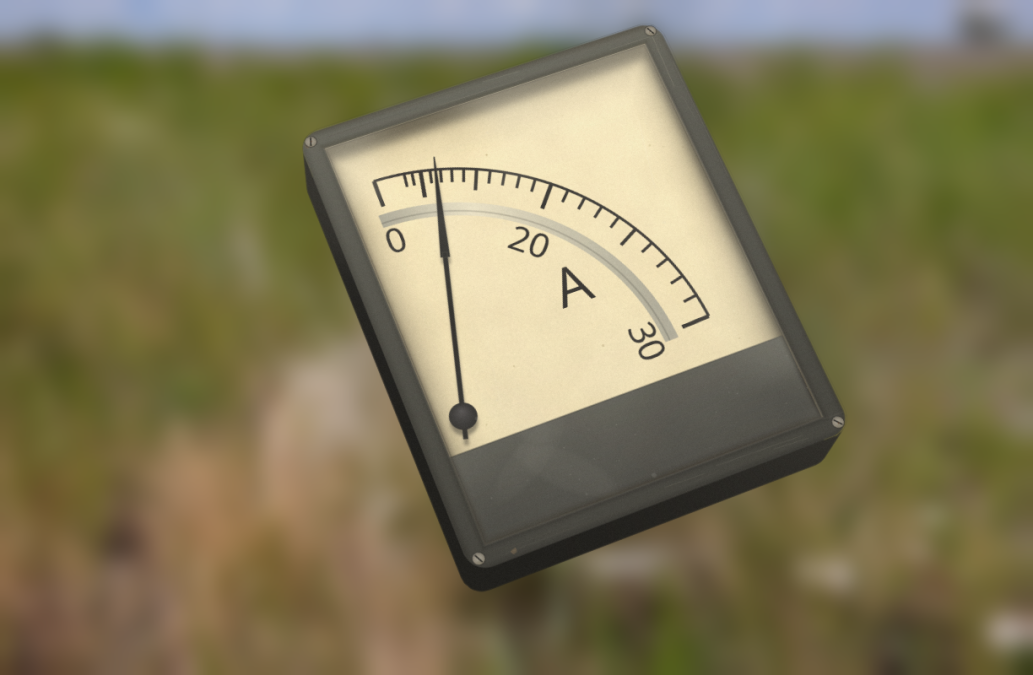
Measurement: 11.5 A
